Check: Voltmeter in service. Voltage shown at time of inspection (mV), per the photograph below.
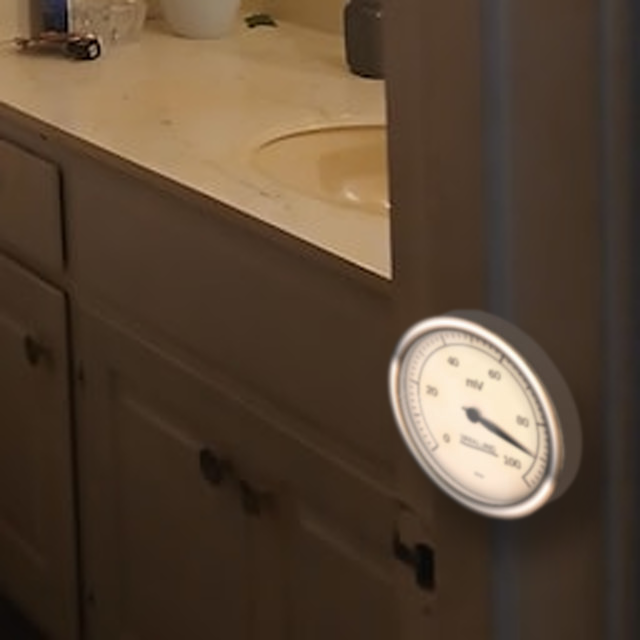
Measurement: 90 mV
